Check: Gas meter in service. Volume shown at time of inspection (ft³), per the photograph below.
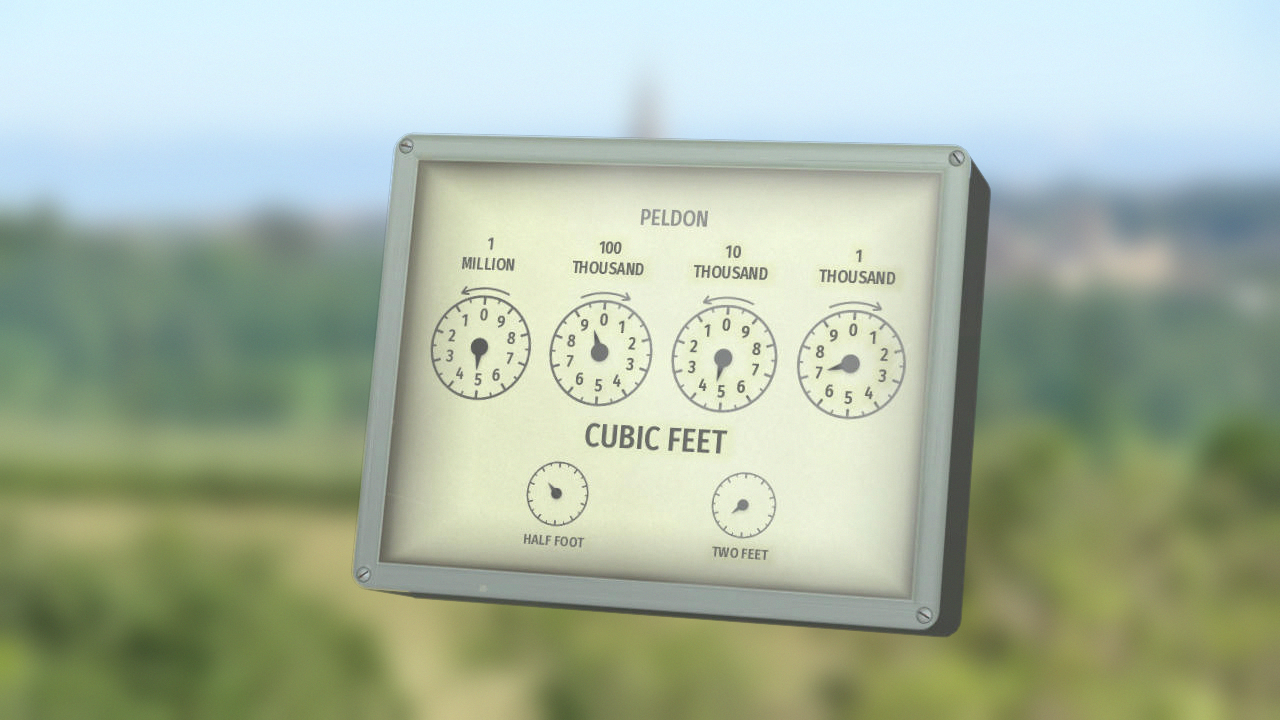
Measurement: 494700 ft³
